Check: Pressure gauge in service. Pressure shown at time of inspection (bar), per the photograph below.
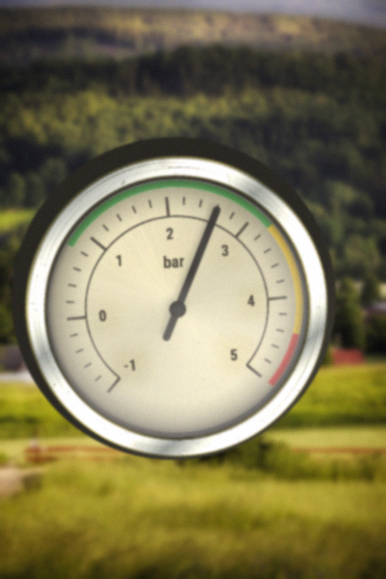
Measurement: 2.6 bar
